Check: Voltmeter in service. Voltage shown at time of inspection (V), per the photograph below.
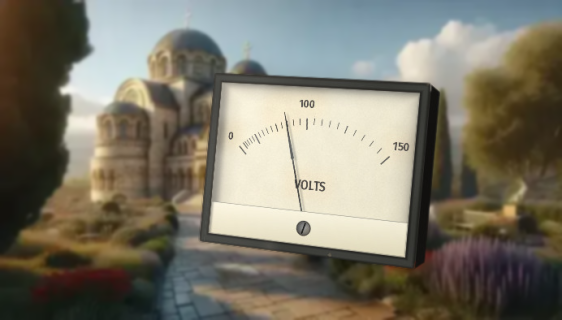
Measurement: 85 V
